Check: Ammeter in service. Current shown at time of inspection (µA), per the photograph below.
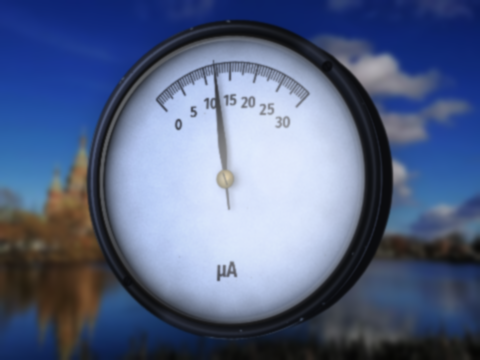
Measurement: 12.5 µA
